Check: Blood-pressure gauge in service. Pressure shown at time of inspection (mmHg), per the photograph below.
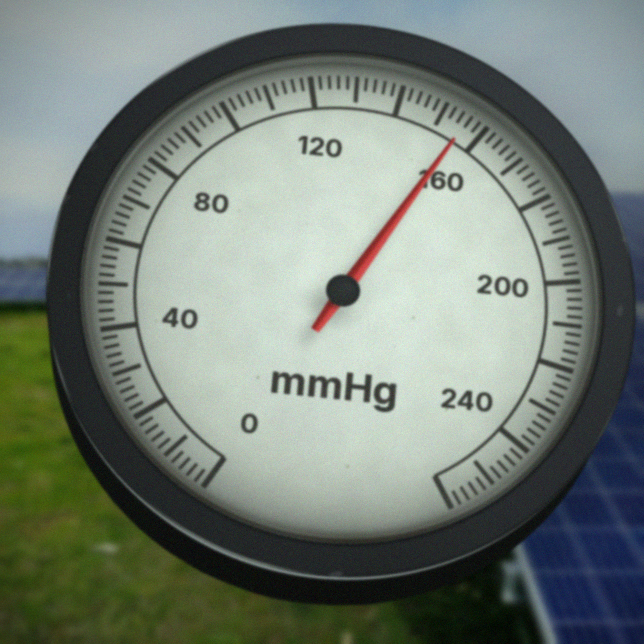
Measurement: 156 mmHg
